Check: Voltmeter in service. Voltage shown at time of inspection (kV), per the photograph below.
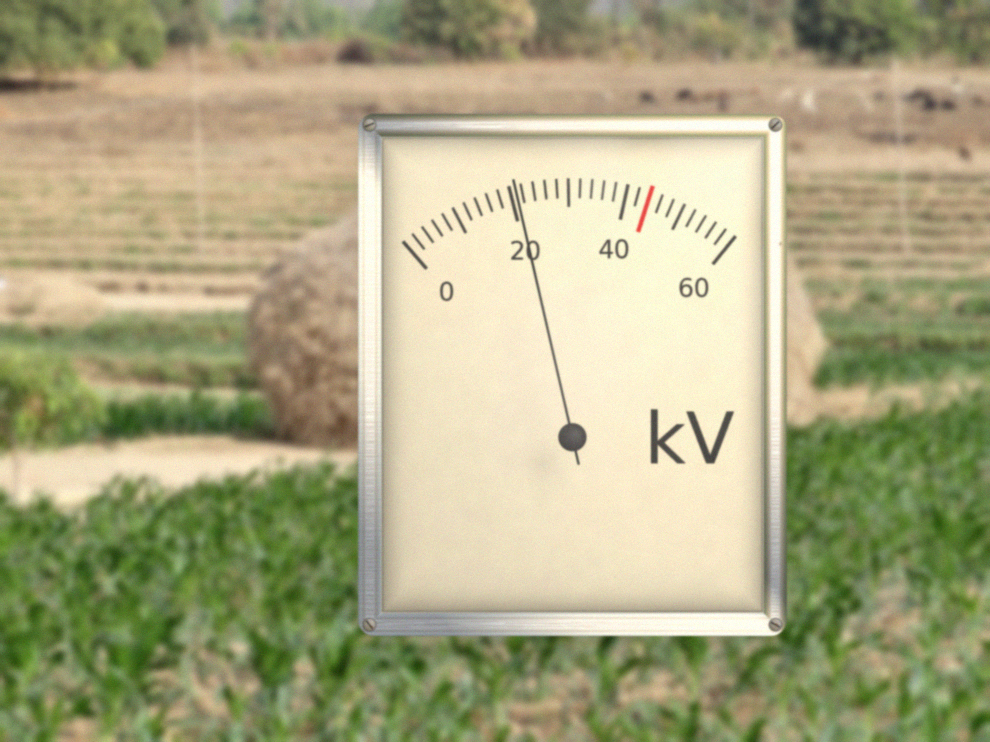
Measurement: 21 kV
